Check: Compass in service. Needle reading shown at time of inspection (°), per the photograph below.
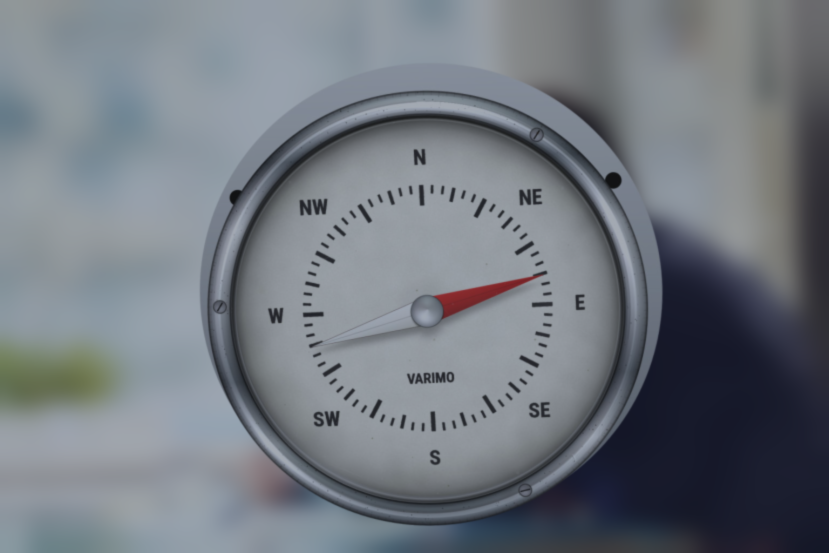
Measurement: 75 °
